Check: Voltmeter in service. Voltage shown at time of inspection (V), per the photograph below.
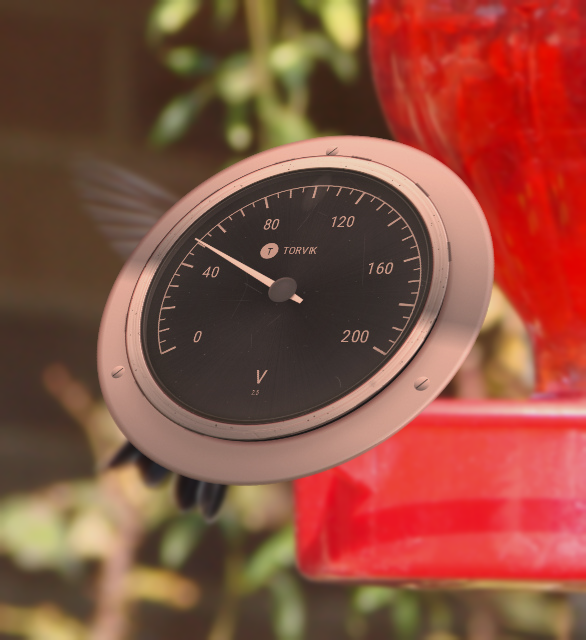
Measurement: 50 V
